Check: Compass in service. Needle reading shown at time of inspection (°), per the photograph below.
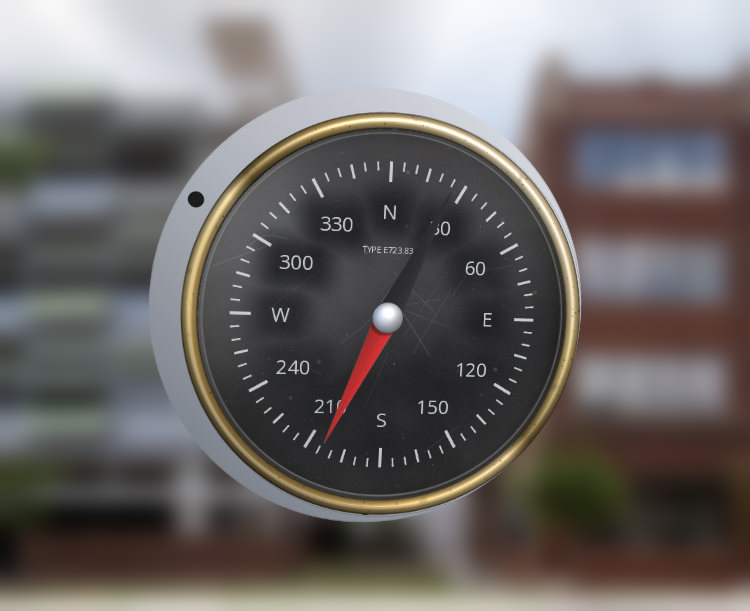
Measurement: 205 °
